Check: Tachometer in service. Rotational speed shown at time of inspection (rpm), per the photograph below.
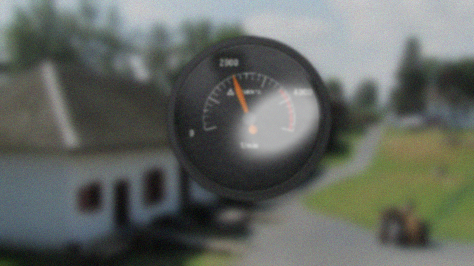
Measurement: 2000 rpm
